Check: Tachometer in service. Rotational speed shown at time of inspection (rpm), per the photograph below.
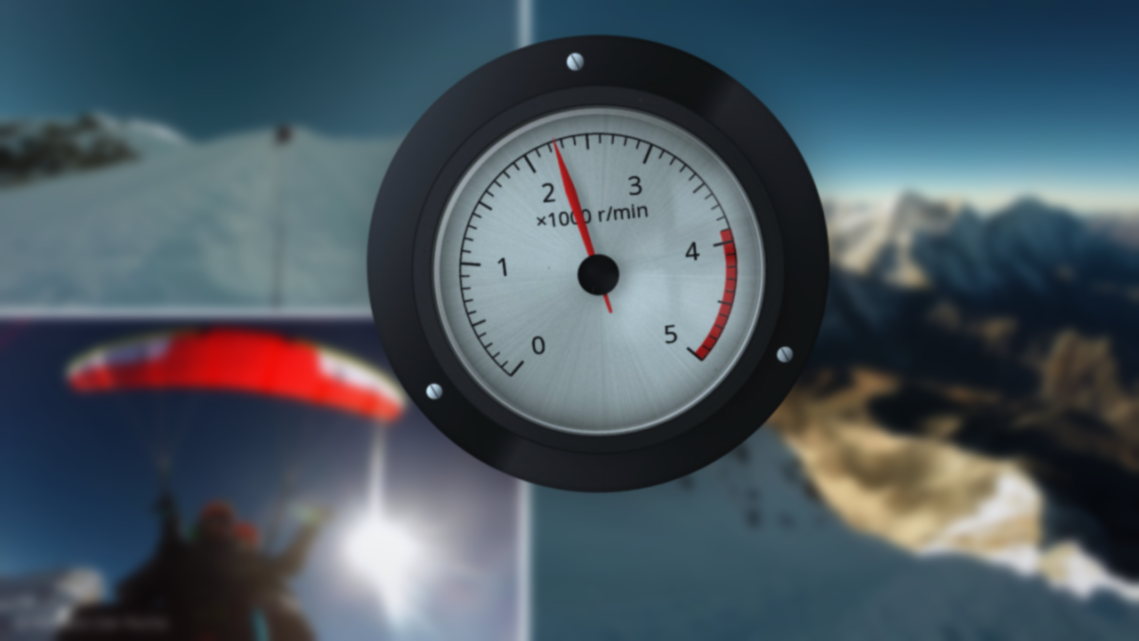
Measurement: 2250 rpm
